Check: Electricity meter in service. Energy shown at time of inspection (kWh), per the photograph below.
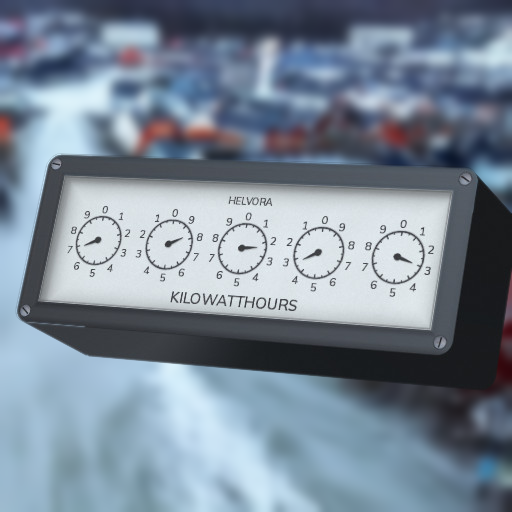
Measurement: 68233 kWh
